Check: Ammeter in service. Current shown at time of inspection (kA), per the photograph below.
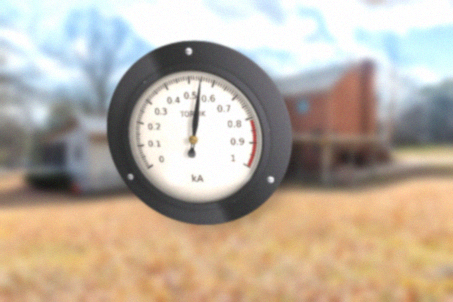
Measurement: 0.55 kA
